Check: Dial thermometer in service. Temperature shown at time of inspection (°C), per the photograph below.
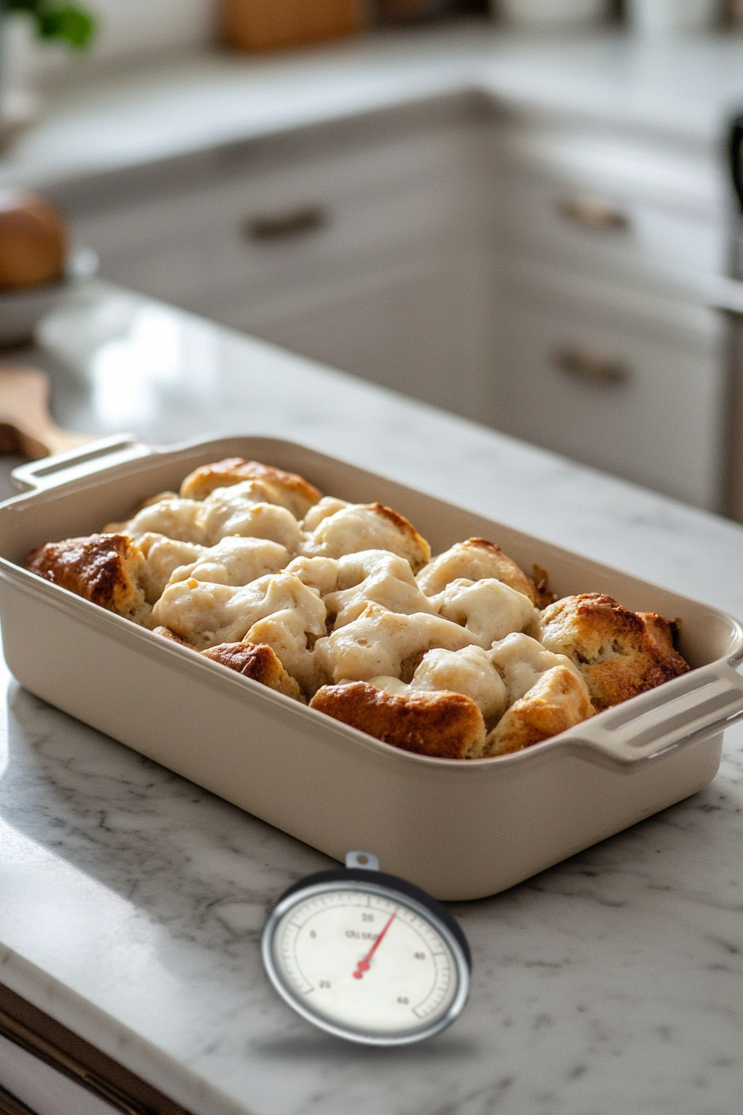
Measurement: 26 °C
